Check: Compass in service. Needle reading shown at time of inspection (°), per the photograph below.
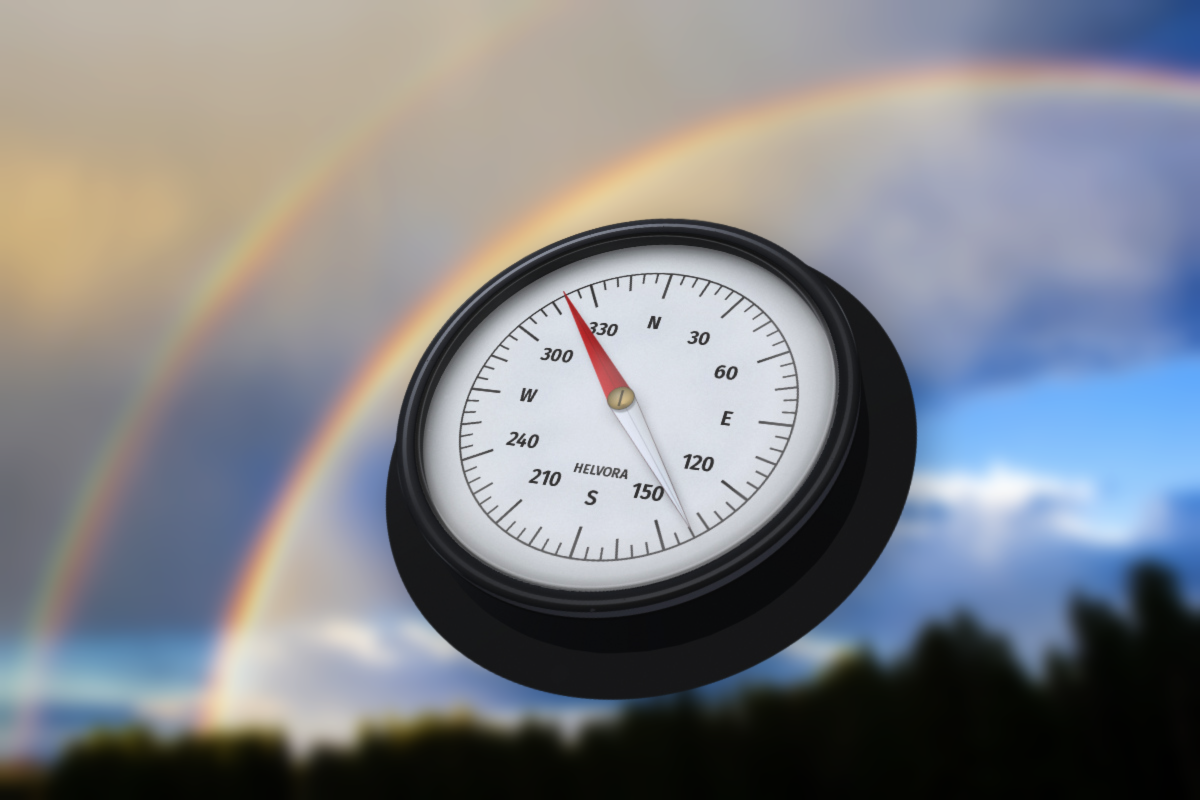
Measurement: 320 °
